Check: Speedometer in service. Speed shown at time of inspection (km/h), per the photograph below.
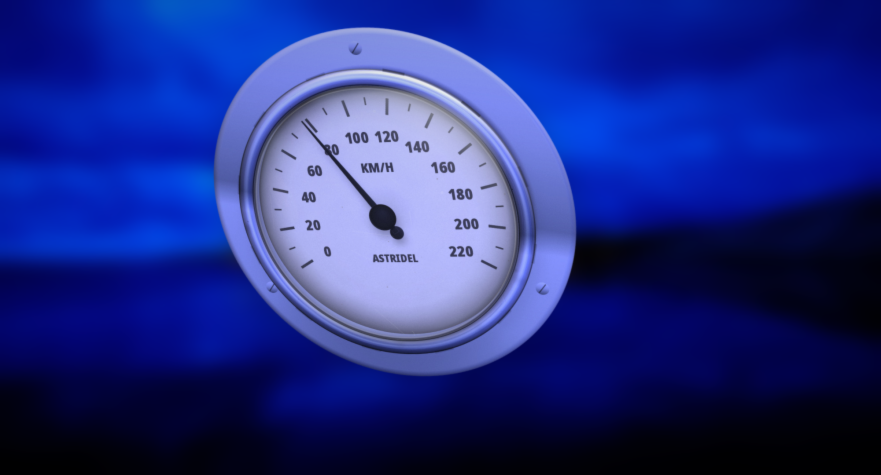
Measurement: 80 km/h
